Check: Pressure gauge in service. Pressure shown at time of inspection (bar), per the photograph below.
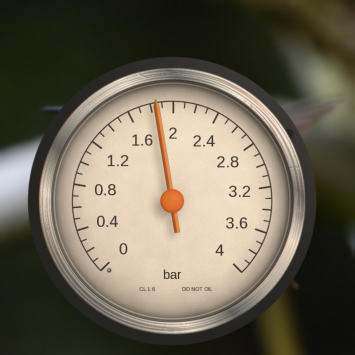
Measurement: 1.85 bar
